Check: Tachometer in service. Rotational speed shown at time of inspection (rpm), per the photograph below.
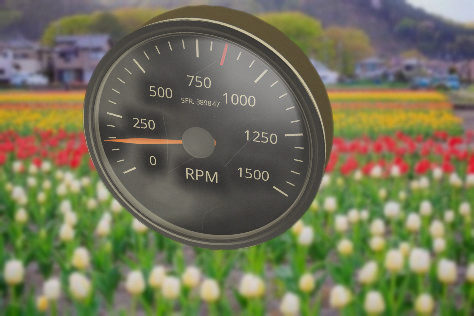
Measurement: 150 rpm
